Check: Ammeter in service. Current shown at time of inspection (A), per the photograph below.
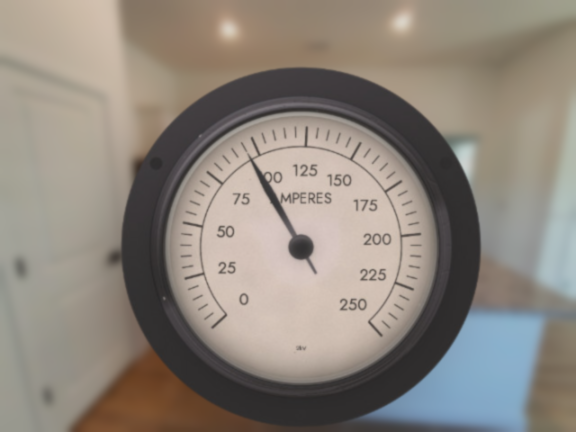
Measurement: 95 A
